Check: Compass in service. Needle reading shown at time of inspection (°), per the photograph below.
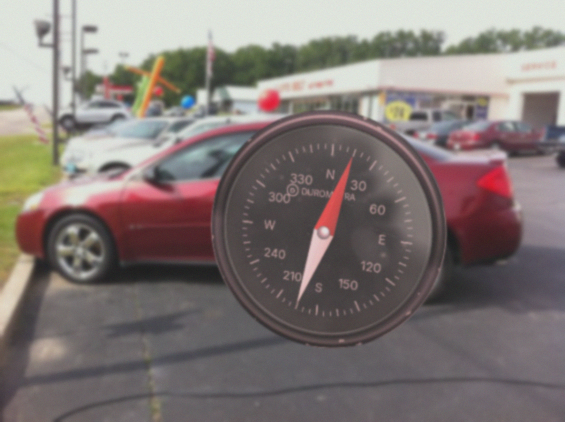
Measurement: 15 °
